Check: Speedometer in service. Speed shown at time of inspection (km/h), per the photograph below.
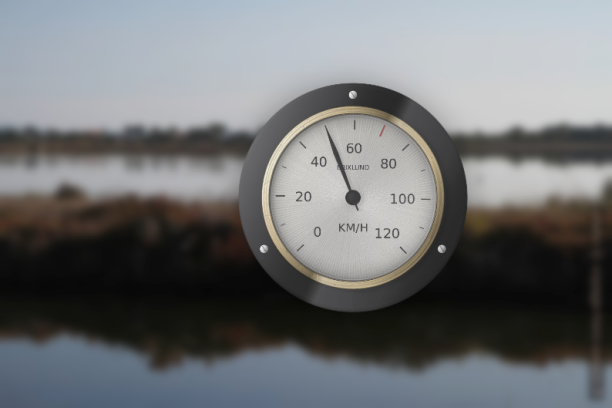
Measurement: 50 km/h
